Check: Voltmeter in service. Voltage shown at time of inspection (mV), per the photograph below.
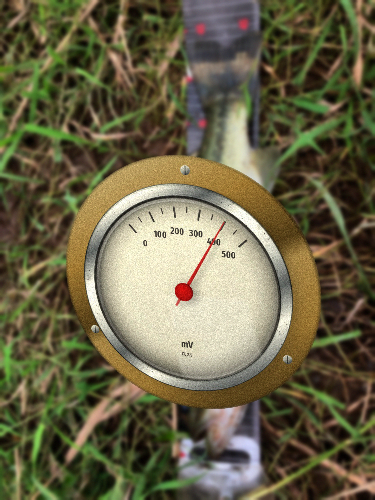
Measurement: 400 mV
